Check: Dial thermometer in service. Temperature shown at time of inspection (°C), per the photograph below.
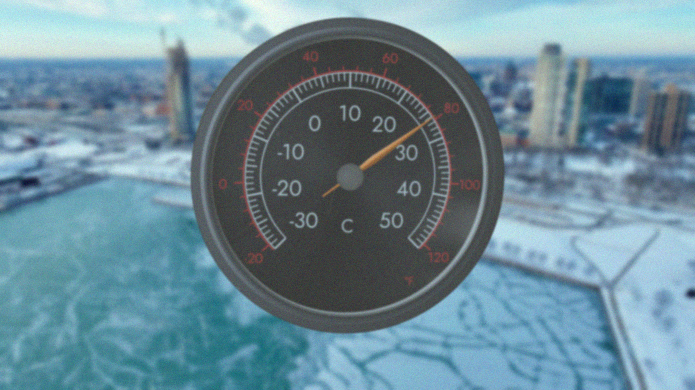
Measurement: 26 °C
